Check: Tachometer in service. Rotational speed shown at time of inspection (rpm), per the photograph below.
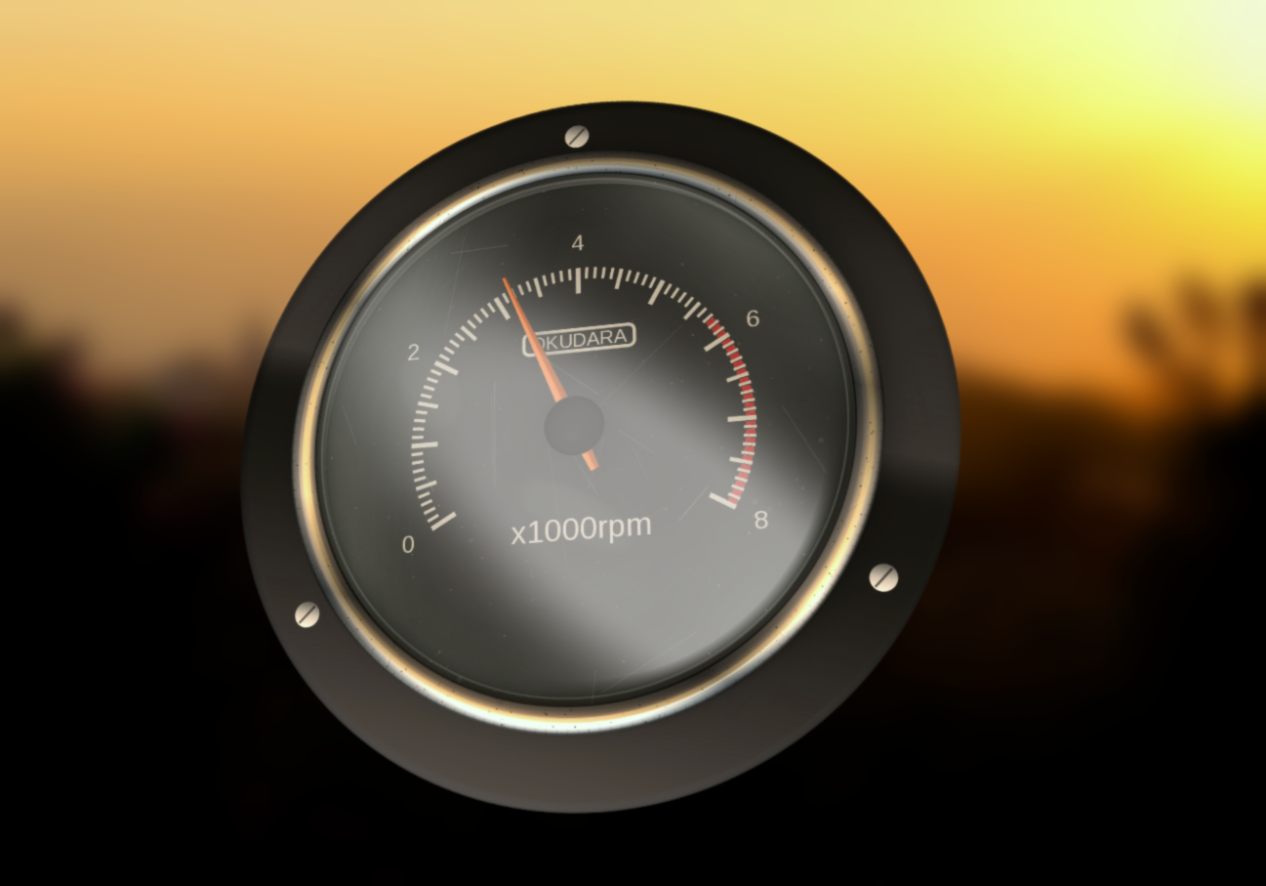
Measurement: 3200 rpm
